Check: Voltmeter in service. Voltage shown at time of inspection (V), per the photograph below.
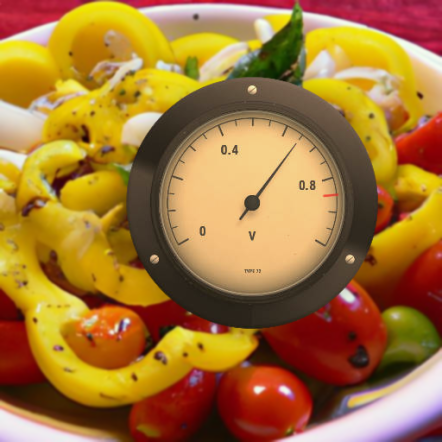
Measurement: 0.65 V
